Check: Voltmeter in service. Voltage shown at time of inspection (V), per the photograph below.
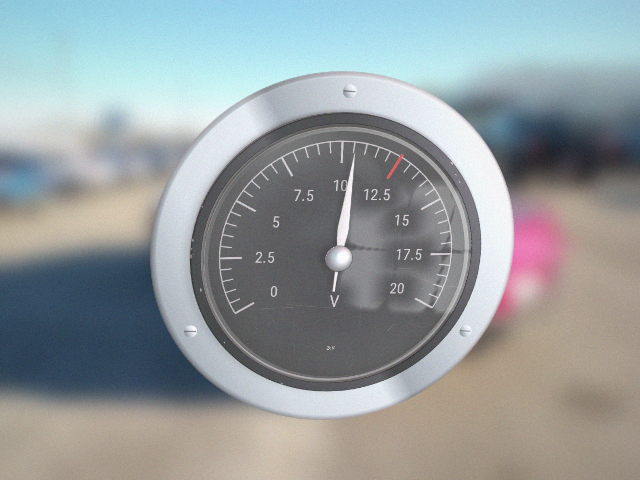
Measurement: 10.5 V
